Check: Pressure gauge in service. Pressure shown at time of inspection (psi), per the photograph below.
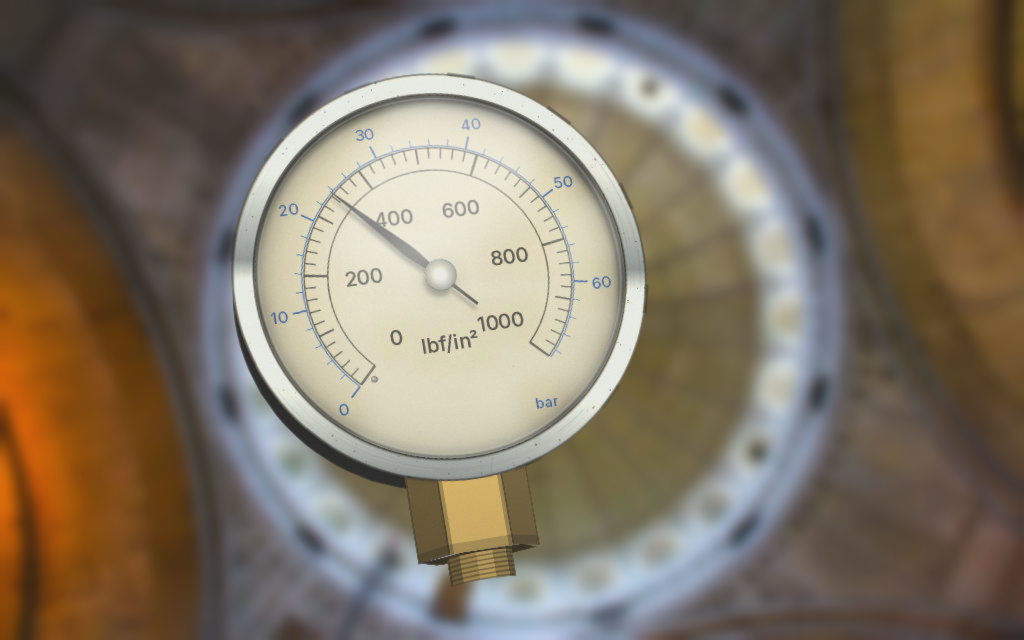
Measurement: 340 psi
